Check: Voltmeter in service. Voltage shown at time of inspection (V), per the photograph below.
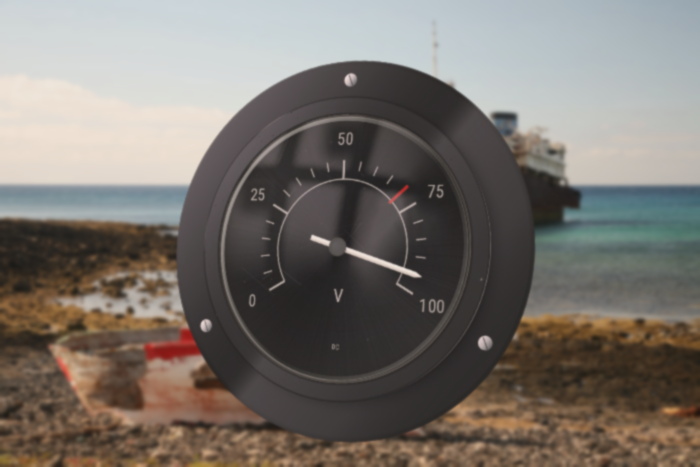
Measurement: 95 V
